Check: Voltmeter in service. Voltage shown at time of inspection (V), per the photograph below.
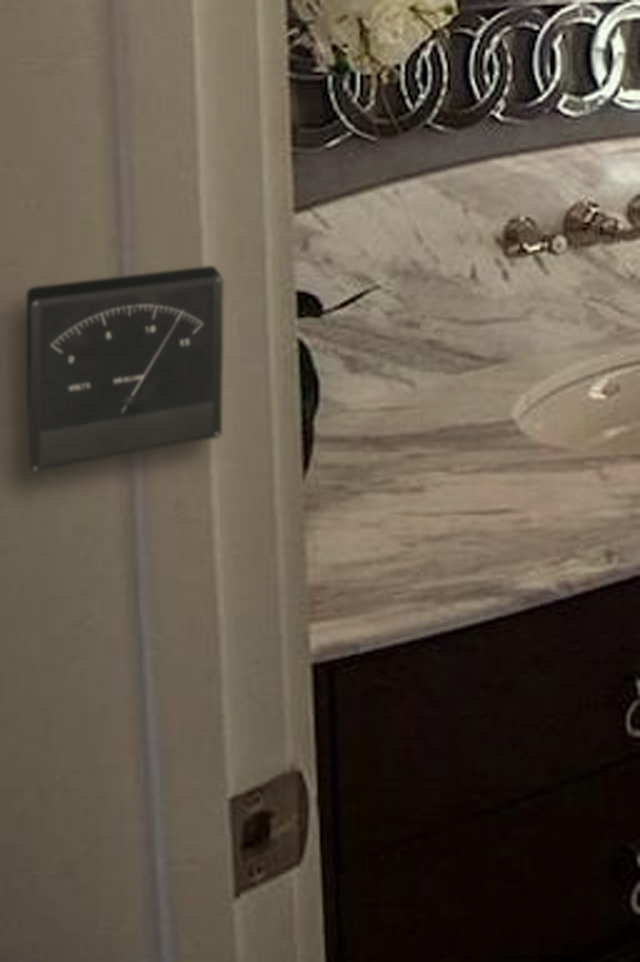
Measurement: 12.5 V
